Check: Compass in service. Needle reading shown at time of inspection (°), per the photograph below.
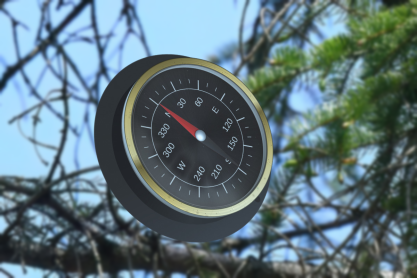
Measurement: 0 °
